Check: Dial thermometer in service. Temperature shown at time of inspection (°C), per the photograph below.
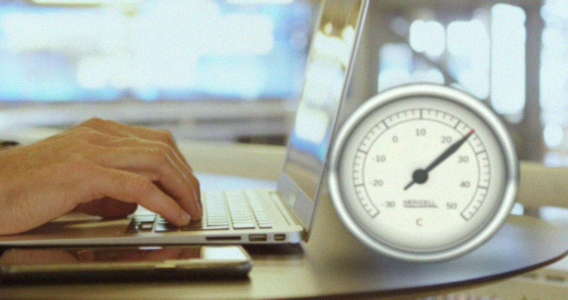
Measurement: 24 °C
